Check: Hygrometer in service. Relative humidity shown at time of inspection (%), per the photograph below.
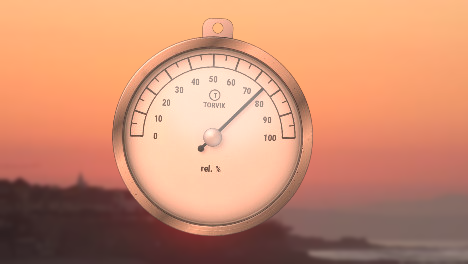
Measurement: 75 %
